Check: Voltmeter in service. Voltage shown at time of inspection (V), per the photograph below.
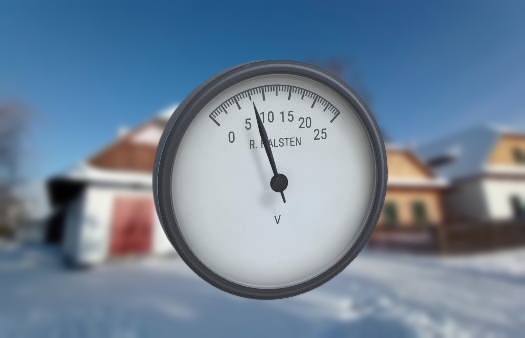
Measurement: 7.5 V
